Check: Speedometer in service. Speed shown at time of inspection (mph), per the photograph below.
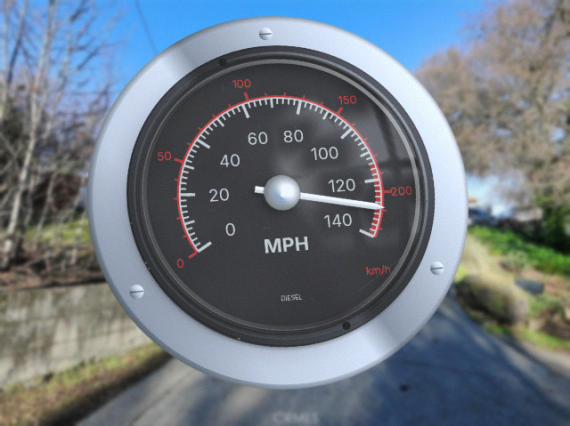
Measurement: 130 mph
